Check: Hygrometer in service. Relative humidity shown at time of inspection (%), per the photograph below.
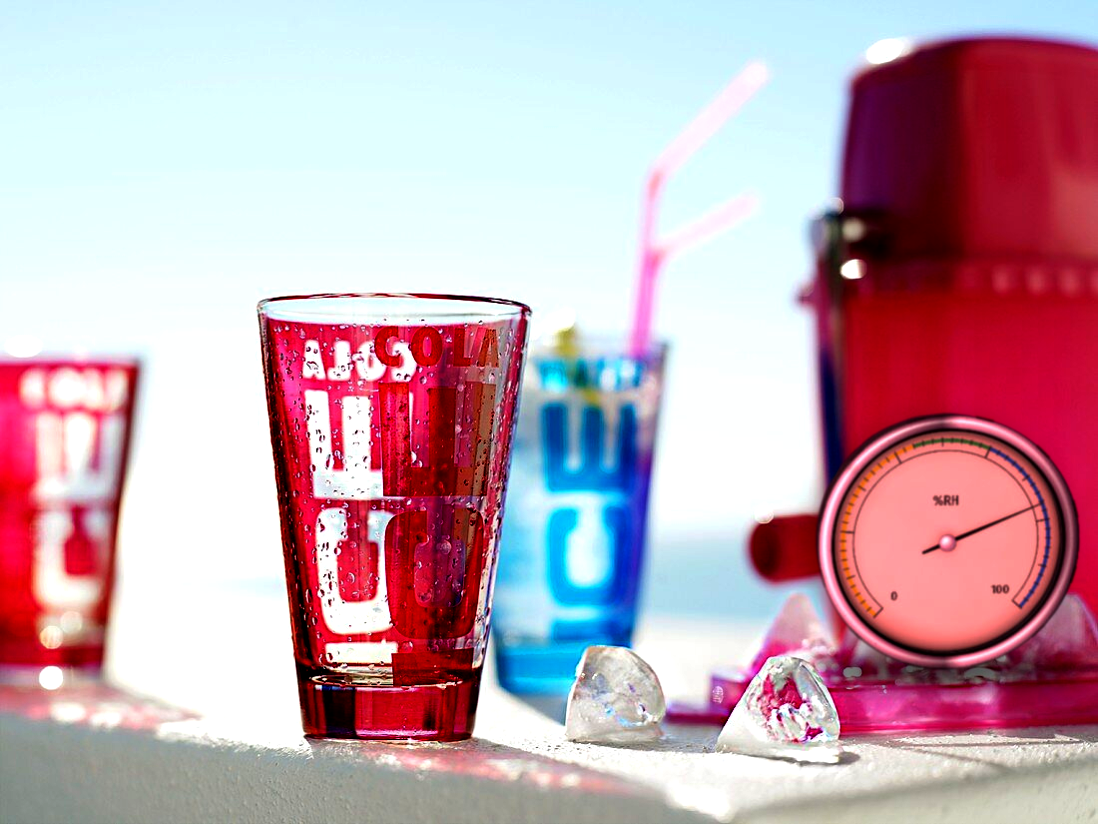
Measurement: 76 %
